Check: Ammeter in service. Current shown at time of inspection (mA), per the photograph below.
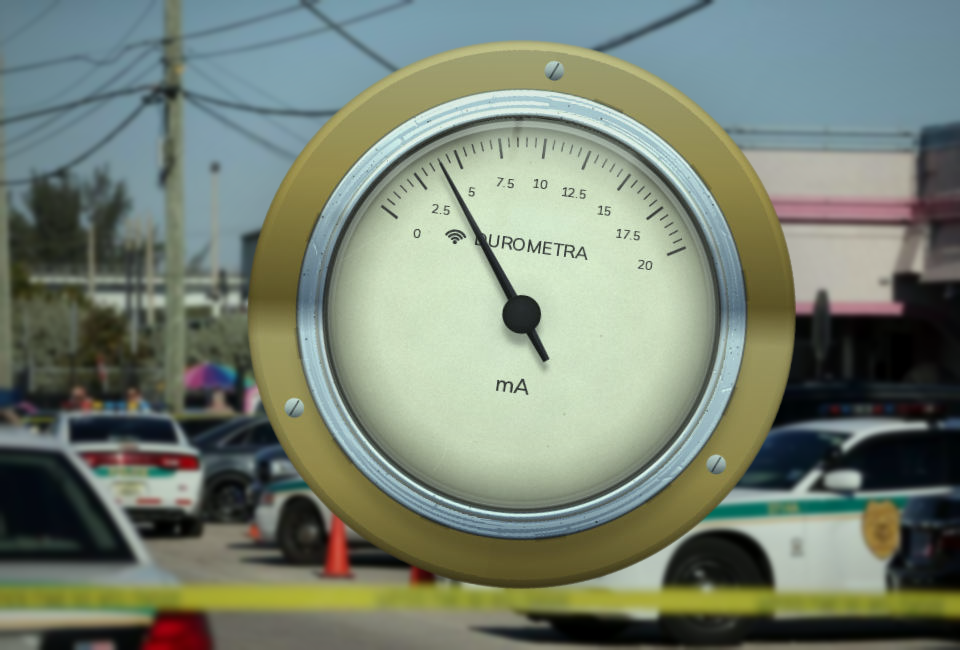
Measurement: 4 mA
